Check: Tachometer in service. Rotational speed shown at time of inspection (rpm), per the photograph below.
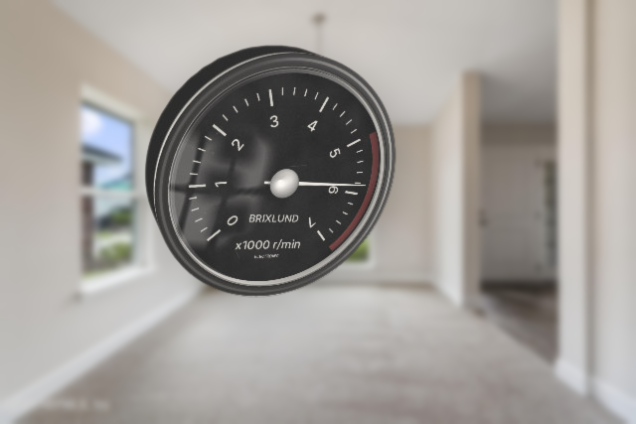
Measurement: 5800 rpm
